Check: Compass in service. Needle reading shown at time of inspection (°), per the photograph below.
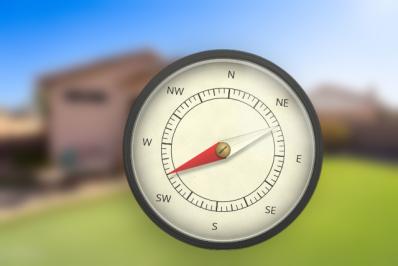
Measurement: 240 °
